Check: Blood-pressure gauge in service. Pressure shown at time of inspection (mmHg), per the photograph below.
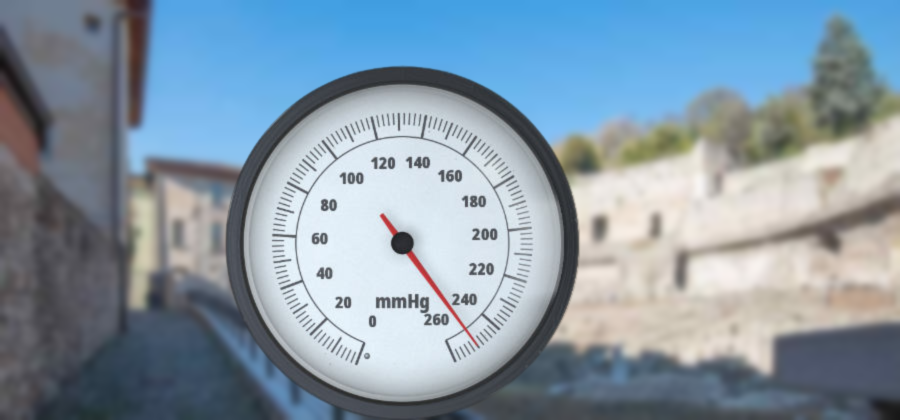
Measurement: 250 mmHg
